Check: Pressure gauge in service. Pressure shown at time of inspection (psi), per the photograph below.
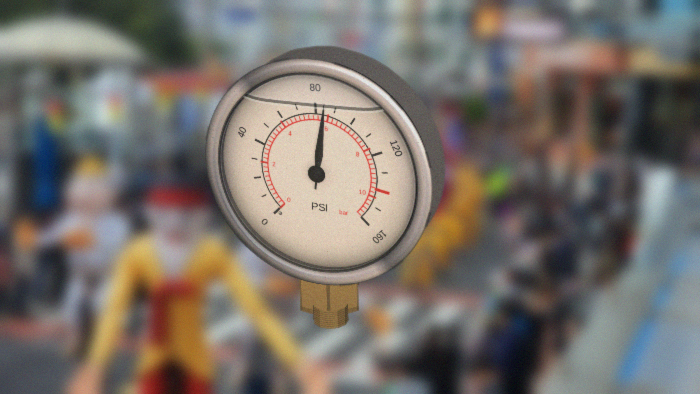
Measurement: 85 psi
